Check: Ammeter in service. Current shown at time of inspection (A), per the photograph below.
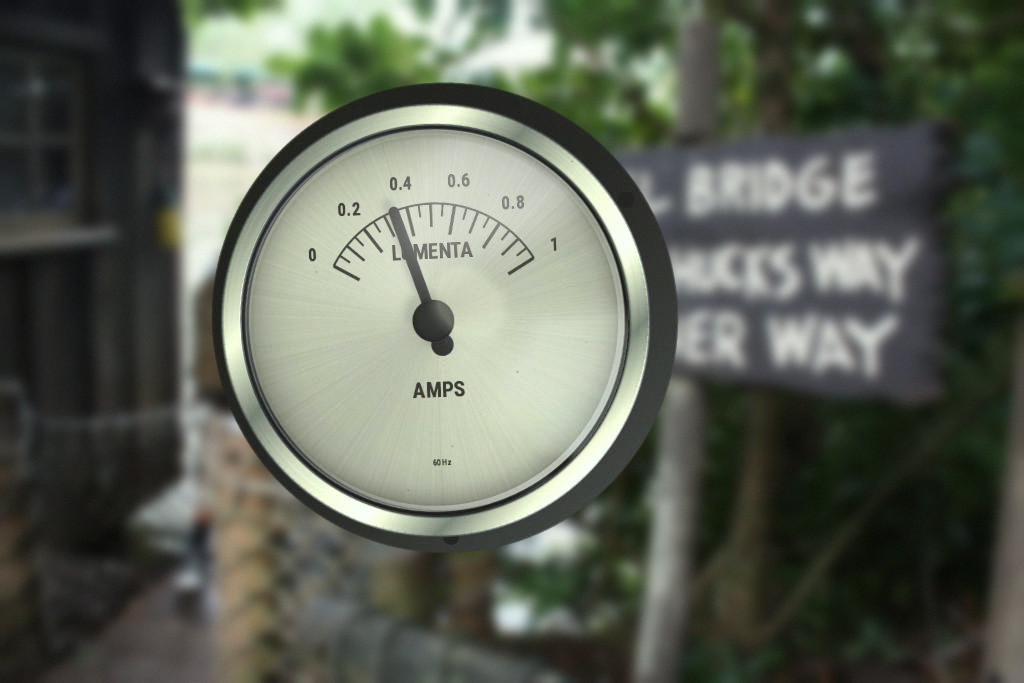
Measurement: 0.35 A
